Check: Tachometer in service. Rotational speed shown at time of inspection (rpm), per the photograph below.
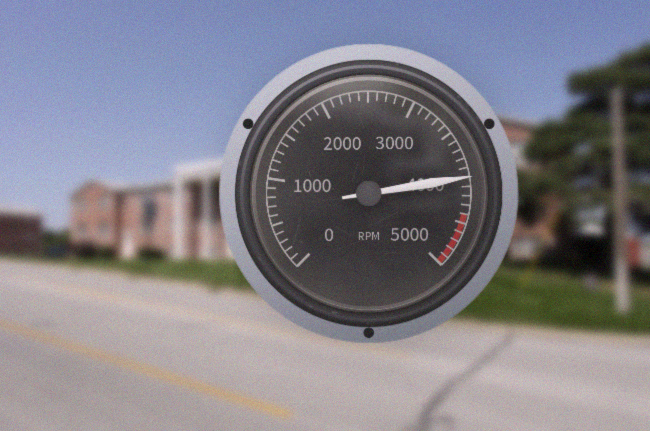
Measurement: 4000 rpm
